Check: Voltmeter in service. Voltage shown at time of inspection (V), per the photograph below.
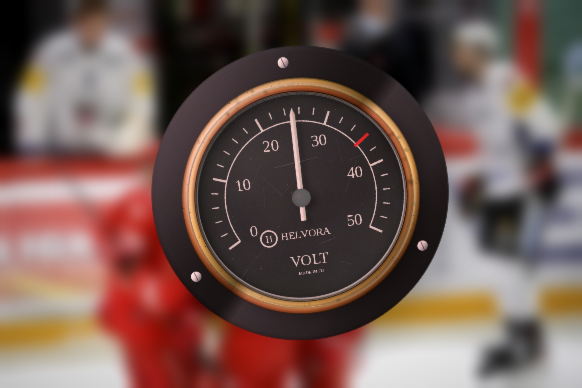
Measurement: 25 V
